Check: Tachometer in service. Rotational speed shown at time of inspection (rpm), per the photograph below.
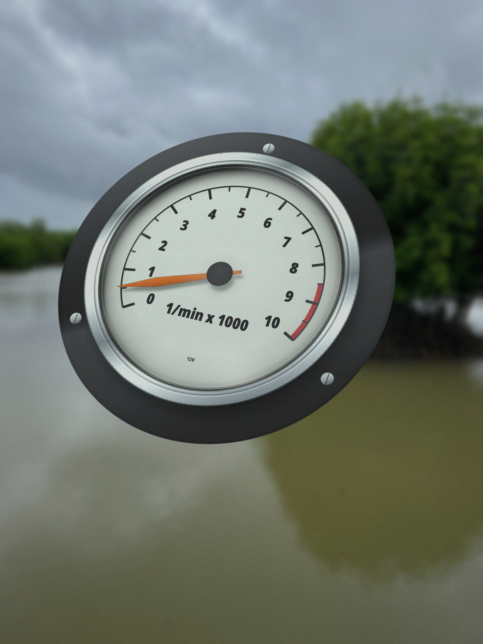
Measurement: 500 rpm
